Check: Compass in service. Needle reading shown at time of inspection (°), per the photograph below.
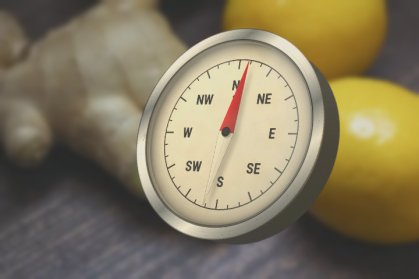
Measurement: 10 °
